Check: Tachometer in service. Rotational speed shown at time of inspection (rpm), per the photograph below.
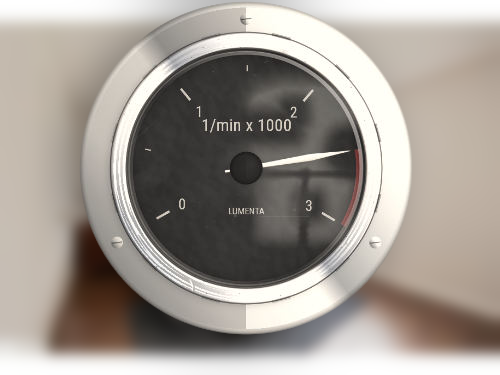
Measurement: 2500 rpm
